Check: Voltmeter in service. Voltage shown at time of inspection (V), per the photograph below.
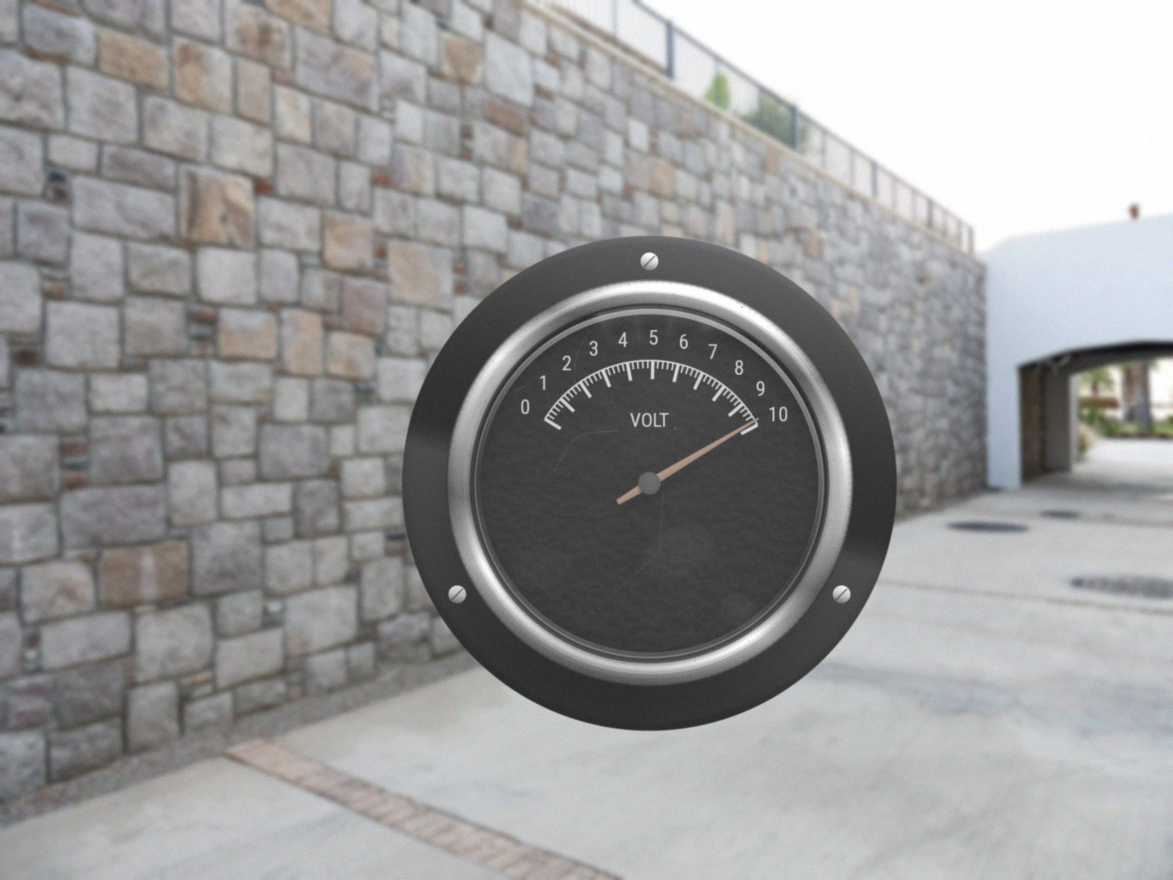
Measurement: 9.8 V
